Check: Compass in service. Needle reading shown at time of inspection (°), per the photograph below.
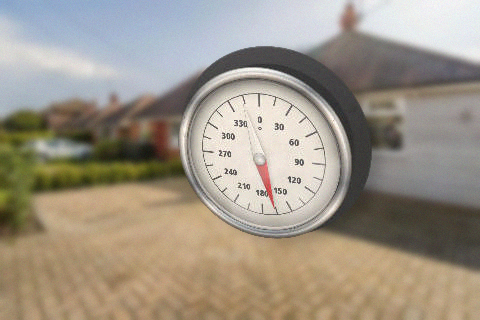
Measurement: 165 °
